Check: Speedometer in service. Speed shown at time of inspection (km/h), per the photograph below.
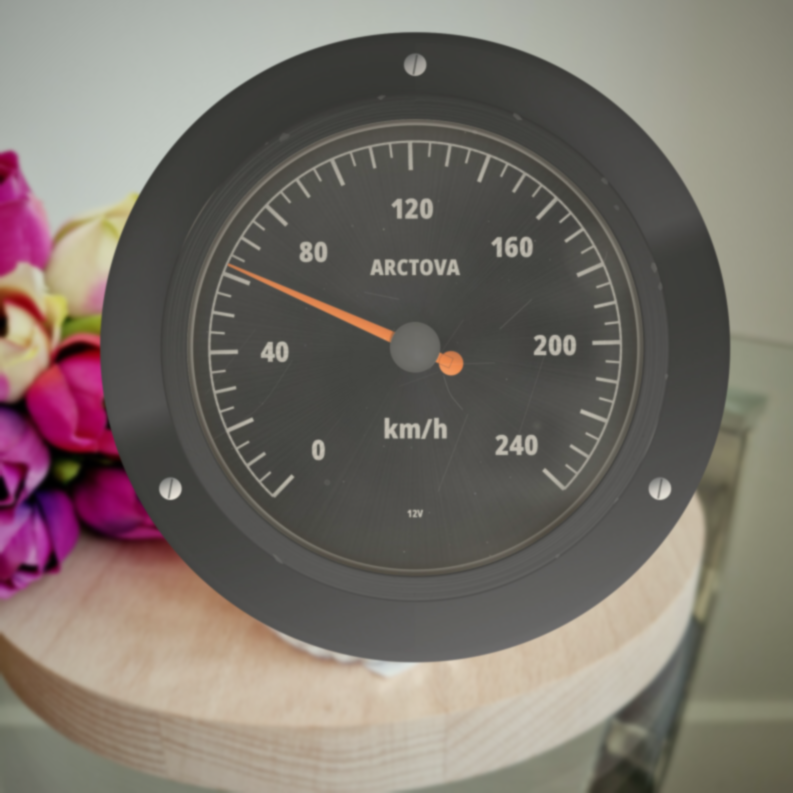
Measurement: 62.5 km/h
